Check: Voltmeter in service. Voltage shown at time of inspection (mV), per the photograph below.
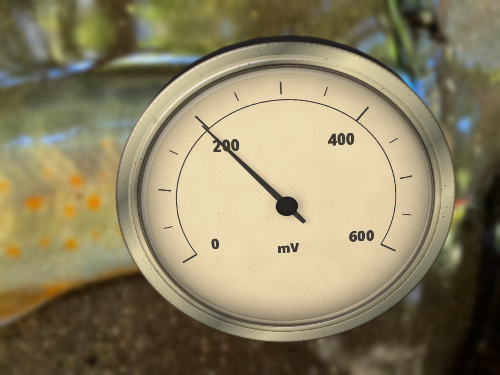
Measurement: 200 mV
